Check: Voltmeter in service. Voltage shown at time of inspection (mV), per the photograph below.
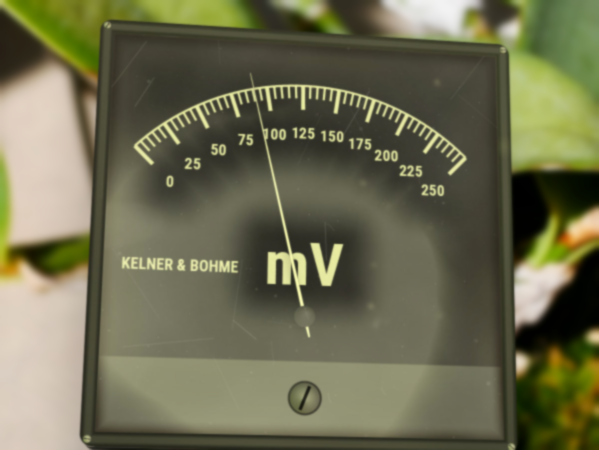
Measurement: 90 mV
